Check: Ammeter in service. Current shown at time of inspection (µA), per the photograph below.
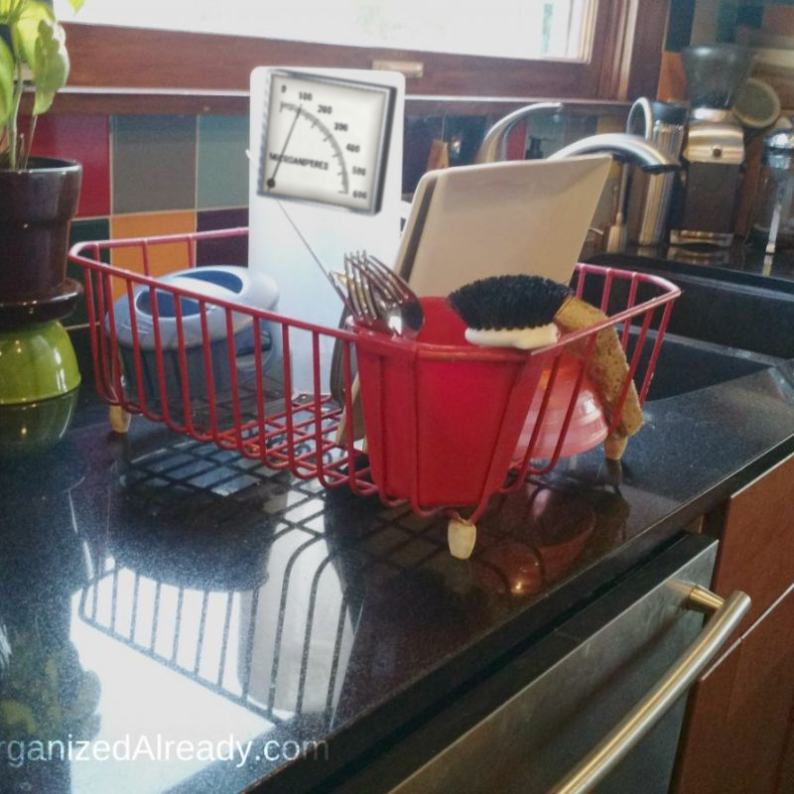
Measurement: 100 µA
